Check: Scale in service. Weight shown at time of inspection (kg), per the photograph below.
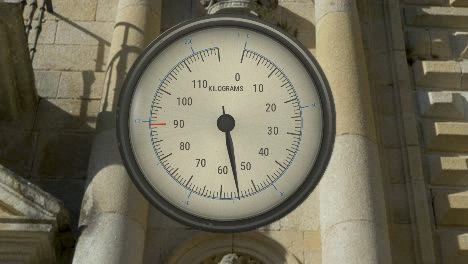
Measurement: 55 kg
